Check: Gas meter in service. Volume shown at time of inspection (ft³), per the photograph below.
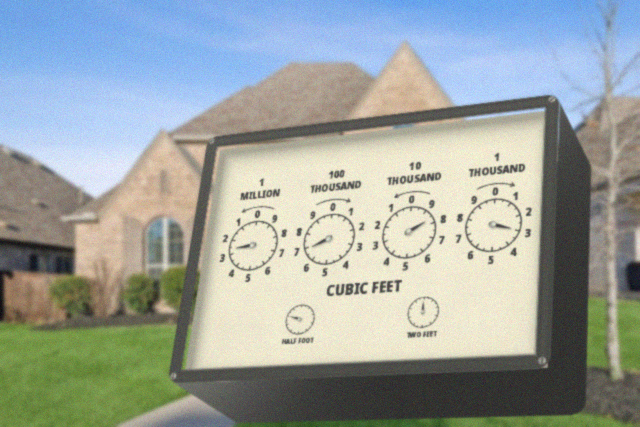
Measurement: 268300 ft³
